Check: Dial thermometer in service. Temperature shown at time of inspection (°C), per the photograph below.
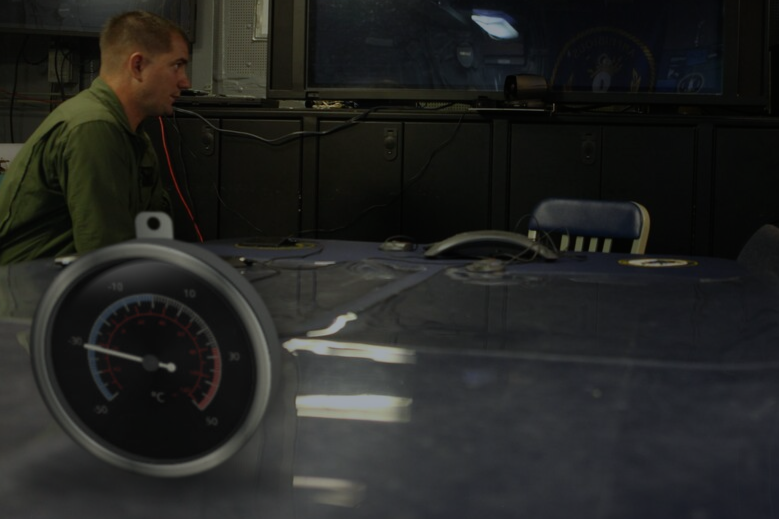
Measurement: -30 °C
